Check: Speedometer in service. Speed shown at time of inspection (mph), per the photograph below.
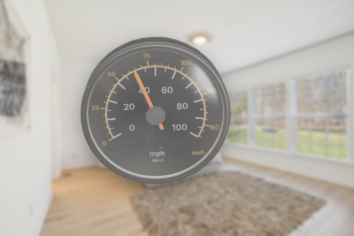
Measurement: 40 mph
